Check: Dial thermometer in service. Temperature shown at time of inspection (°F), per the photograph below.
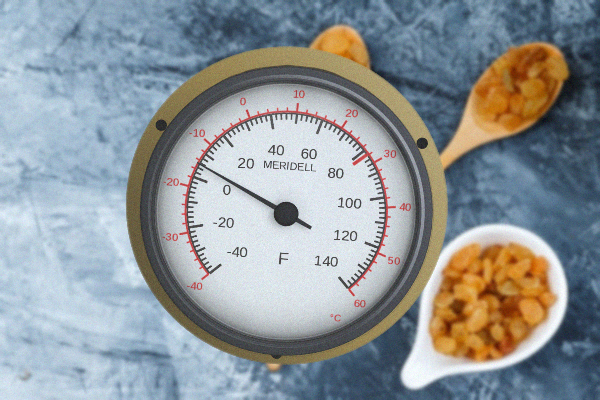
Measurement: 6 °F
